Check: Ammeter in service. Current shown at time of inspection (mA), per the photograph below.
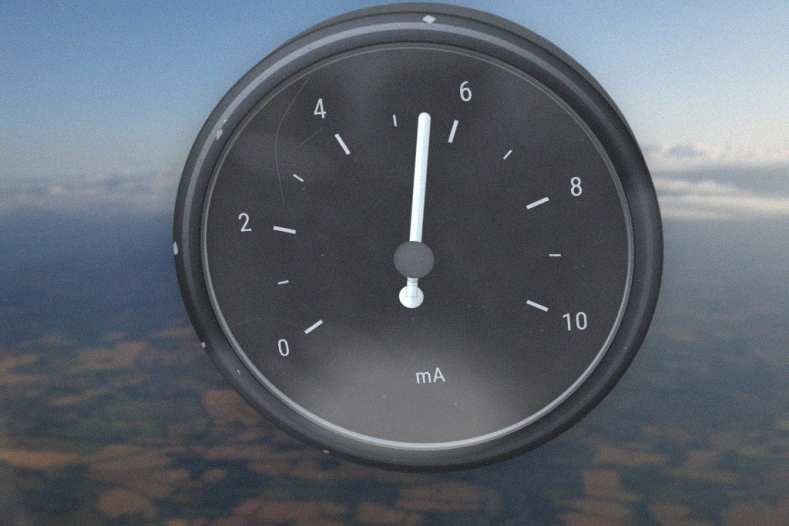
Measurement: 5.5 mA
